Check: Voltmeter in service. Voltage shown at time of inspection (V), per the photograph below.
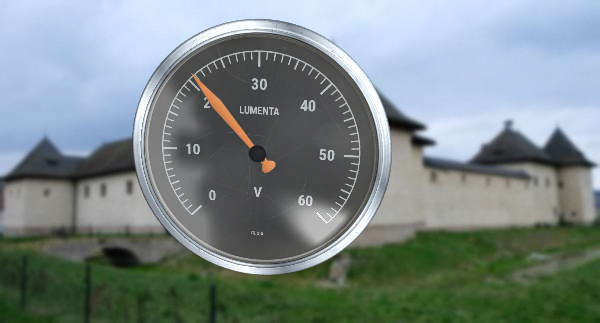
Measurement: 21 V
